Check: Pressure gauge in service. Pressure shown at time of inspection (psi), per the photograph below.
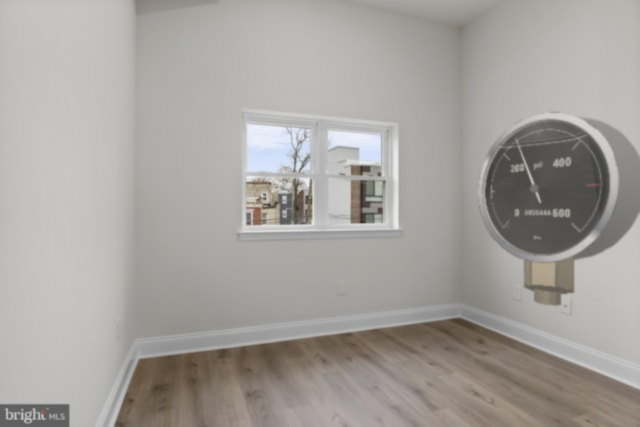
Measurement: 250 psi
